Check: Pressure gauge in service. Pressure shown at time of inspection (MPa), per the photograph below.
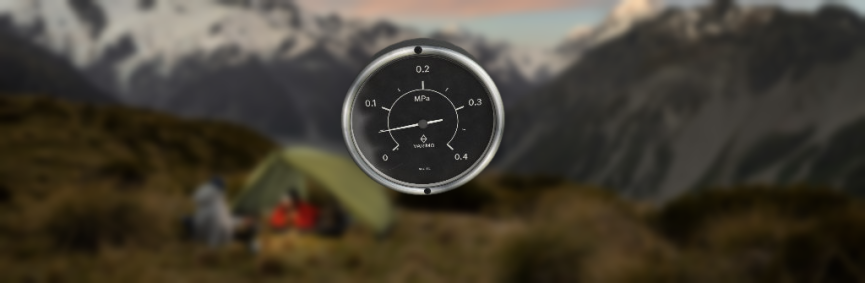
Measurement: 0.05 MPa
